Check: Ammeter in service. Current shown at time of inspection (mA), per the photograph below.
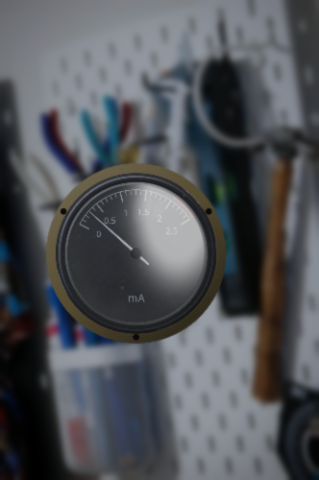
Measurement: 0.3 mA
